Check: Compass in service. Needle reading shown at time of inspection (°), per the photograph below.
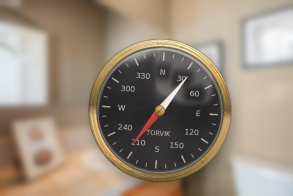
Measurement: 215 °
